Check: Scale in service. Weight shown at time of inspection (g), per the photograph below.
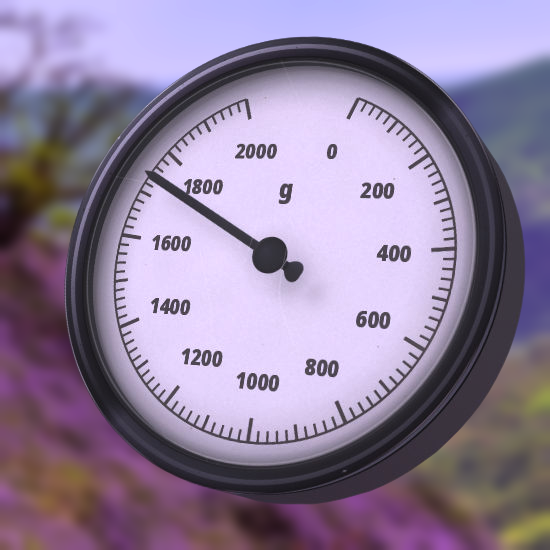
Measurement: 1740 g
